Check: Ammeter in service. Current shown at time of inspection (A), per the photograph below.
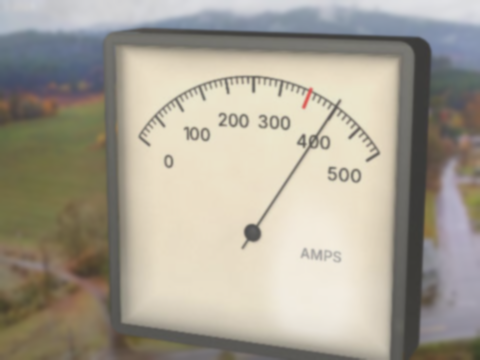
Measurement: 400 A
